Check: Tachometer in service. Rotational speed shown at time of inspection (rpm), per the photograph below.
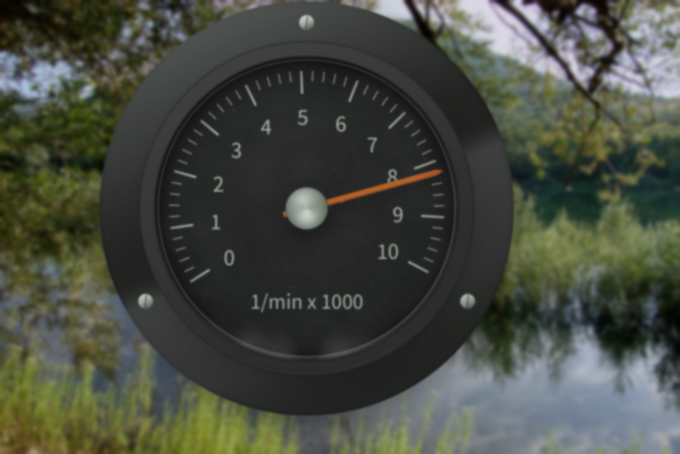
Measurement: 8200 rpm
